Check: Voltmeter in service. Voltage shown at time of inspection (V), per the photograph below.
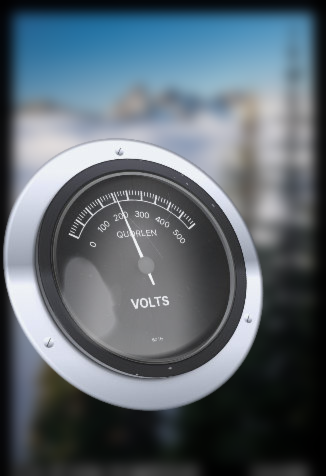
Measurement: 200 V
